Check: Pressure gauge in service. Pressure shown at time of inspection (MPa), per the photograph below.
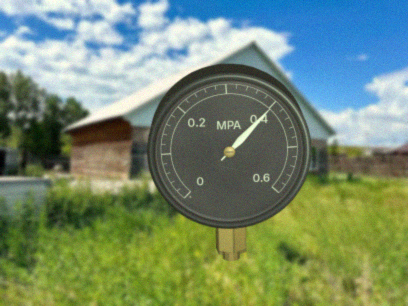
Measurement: 0.4 MPa
